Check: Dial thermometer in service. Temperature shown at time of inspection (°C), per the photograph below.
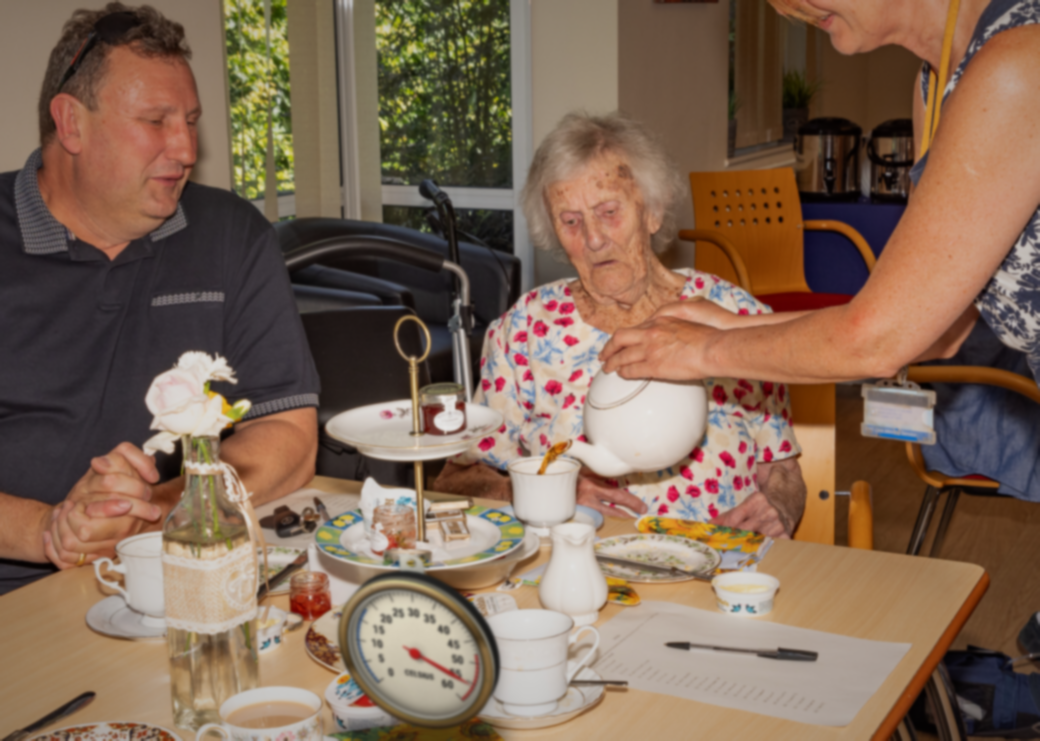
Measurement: 55 °C
